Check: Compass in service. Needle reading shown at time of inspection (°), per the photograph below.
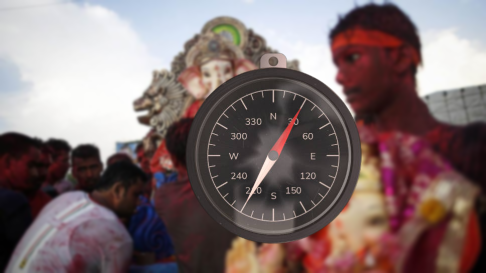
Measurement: 30 °
